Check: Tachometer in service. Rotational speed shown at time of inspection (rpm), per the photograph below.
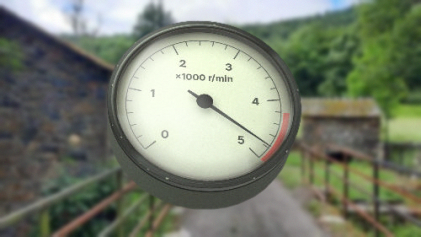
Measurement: 4800 rpm
